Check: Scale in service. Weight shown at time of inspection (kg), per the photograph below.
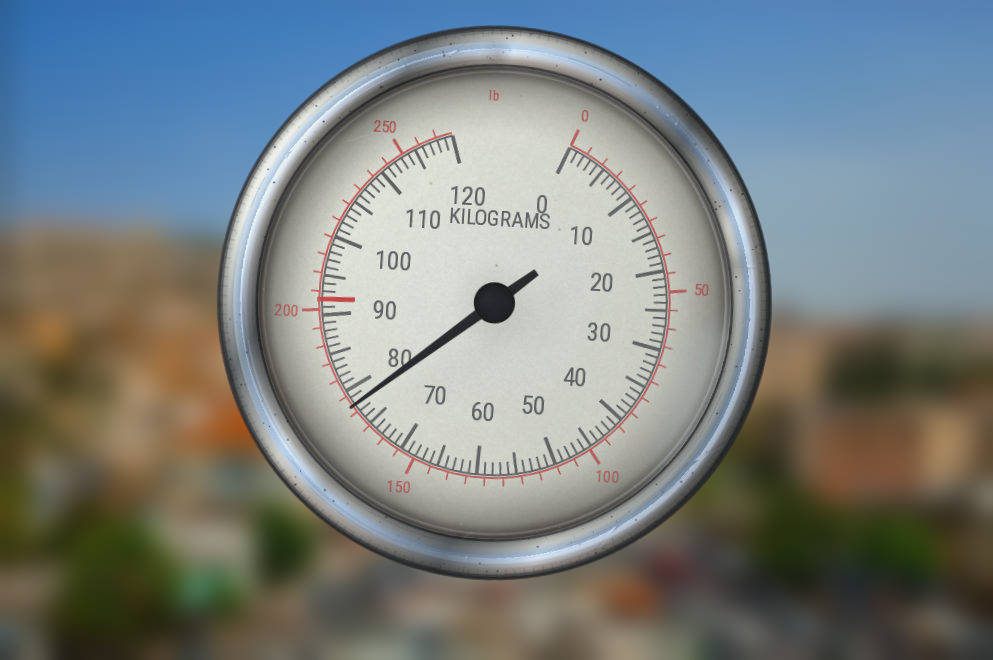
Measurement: 78 kg
